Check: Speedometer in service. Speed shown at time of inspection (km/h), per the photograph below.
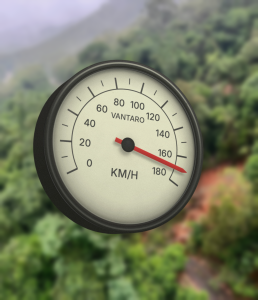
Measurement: 170 km/h
